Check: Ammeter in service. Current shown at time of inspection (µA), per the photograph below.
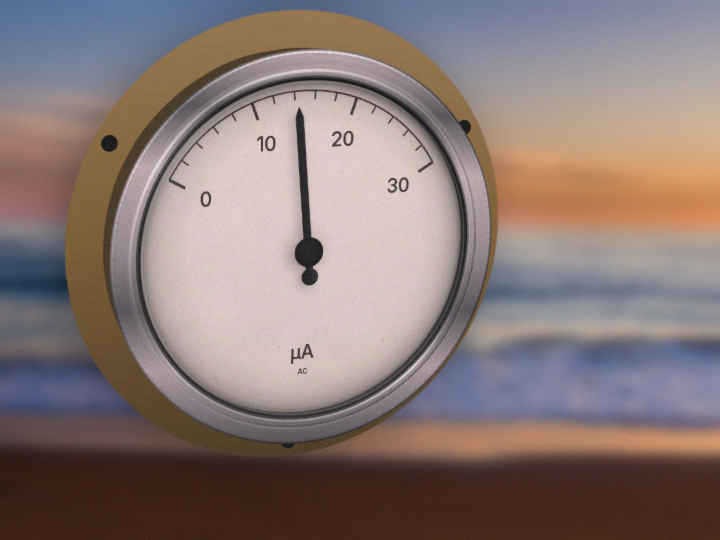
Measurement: 14 µA
